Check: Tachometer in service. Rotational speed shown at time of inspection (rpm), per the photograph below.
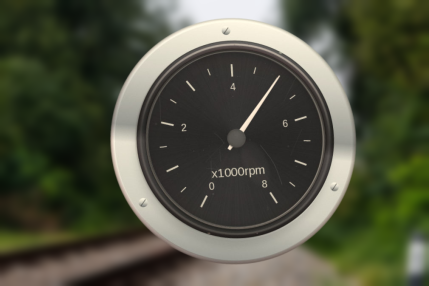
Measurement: 5000 rpm
